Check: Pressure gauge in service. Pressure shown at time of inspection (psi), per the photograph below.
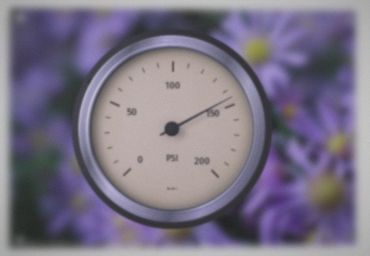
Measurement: 145 psi
